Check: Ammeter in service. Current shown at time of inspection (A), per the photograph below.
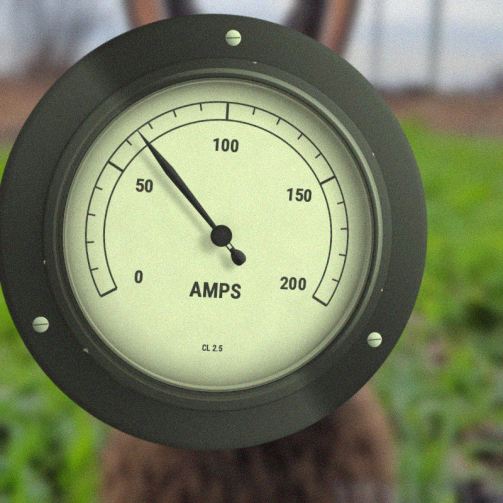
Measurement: 65 A
